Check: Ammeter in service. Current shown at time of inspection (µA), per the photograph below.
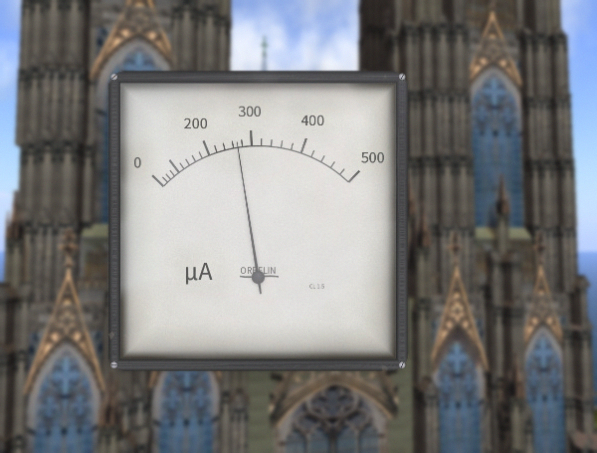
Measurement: 270 µA
